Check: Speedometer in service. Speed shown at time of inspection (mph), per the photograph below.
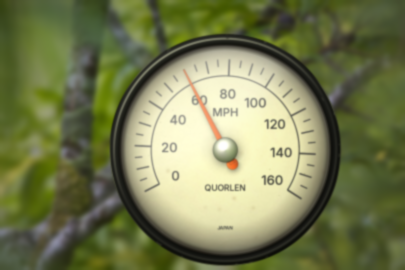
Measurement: 60 mph
